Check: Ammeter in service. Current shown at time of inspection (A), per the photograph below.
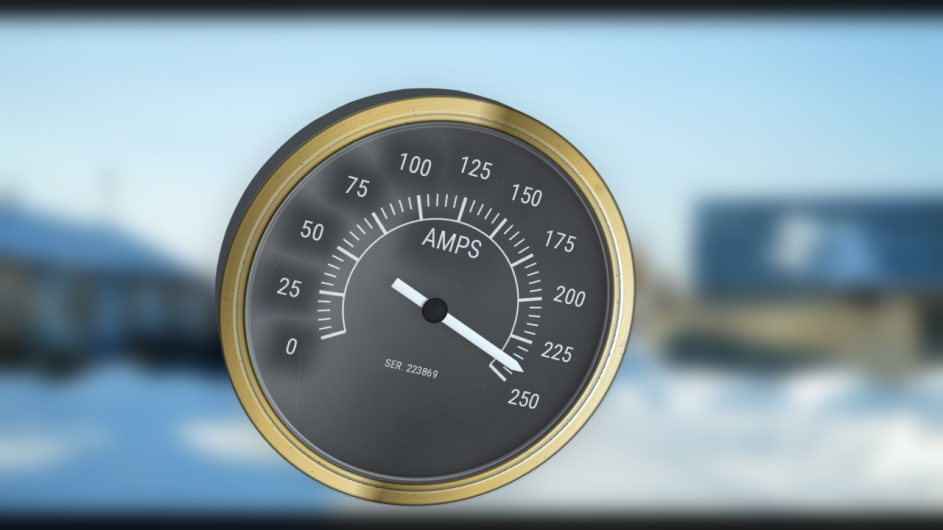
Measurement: 240 A
